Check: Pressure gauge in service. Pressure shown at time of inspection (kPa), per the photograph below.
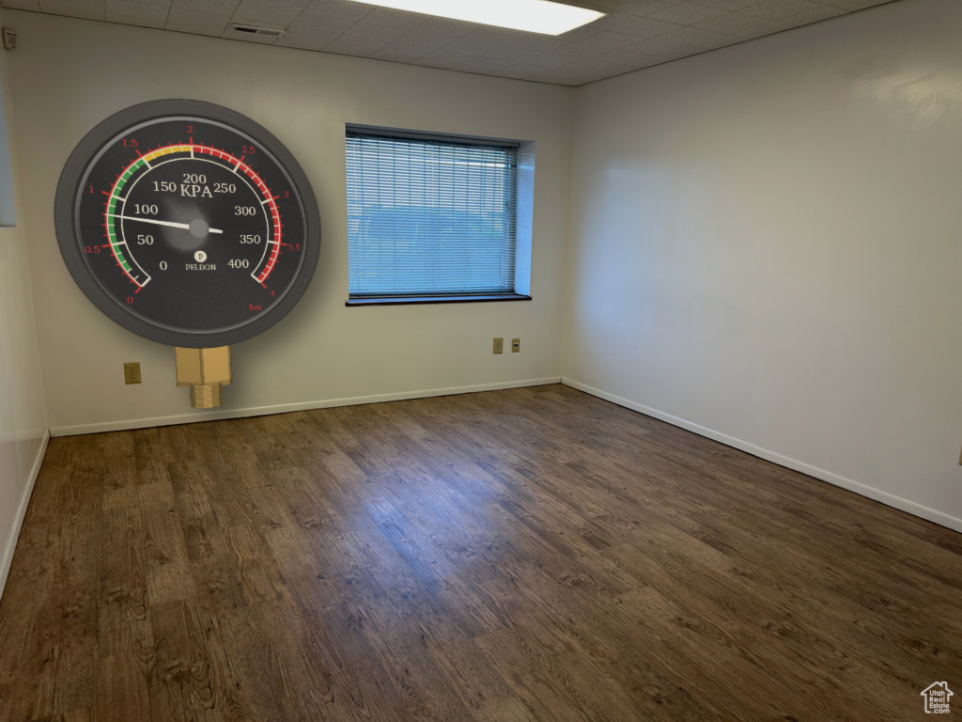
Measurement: 80 kPa
